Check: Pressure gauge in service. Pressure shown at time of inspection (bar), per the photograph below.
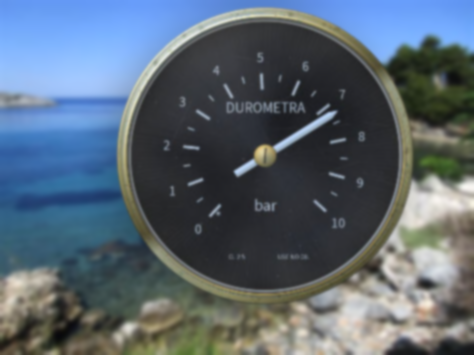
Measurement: 7.25 bar
